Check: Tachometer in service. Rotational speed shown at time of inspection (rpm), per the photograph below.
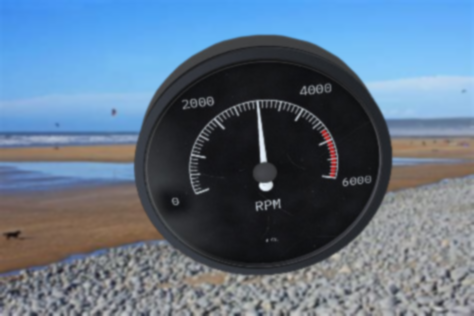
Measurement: 3000 rpm
